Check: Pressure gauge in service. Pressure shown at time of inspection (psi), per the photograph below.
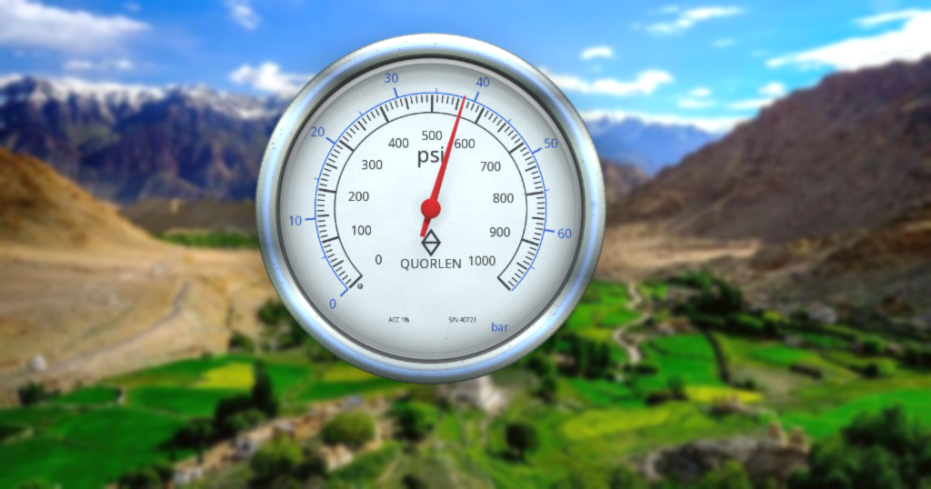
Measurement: 560 psi
